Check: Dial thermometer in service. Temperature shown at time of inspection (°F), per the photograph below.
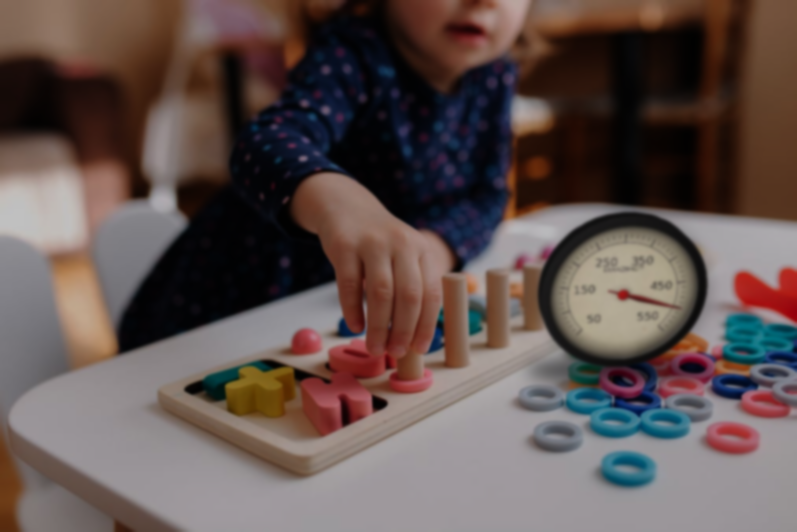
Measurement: 500 °F
